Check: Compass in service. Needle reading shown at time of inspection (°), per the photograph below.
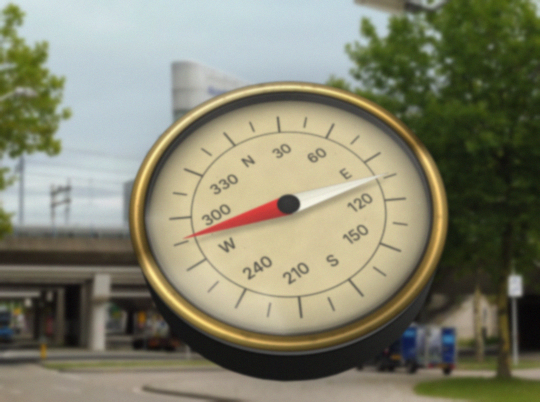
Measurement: 285 °
